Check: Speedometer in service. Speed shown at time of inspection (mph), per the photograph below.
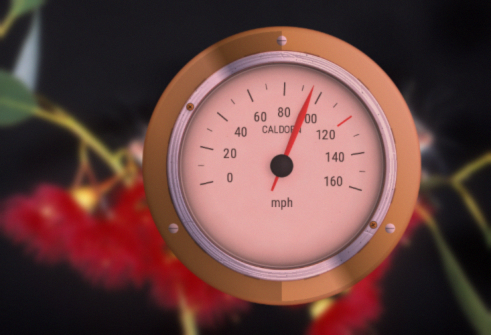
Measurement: 95 mph
